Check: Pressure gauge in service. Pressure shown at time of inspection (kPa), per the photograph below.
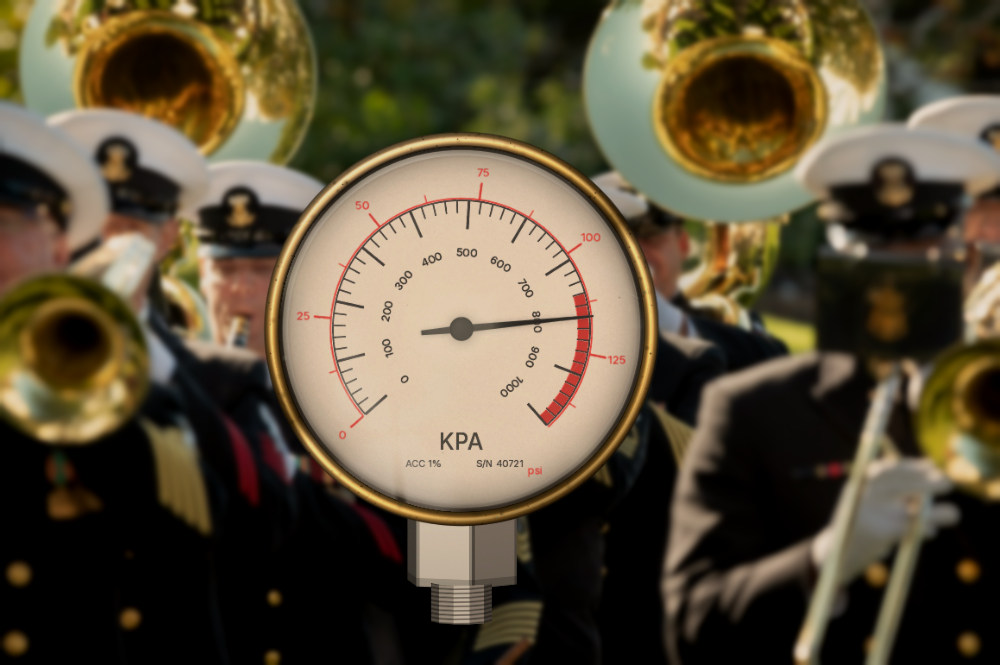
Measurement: 800 kPa
